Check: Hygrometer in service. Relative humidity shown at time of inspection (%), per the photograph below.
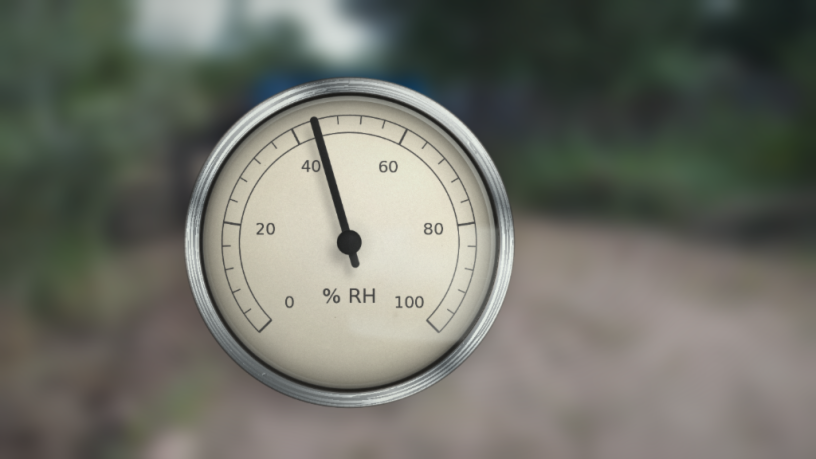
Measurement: 44 %
